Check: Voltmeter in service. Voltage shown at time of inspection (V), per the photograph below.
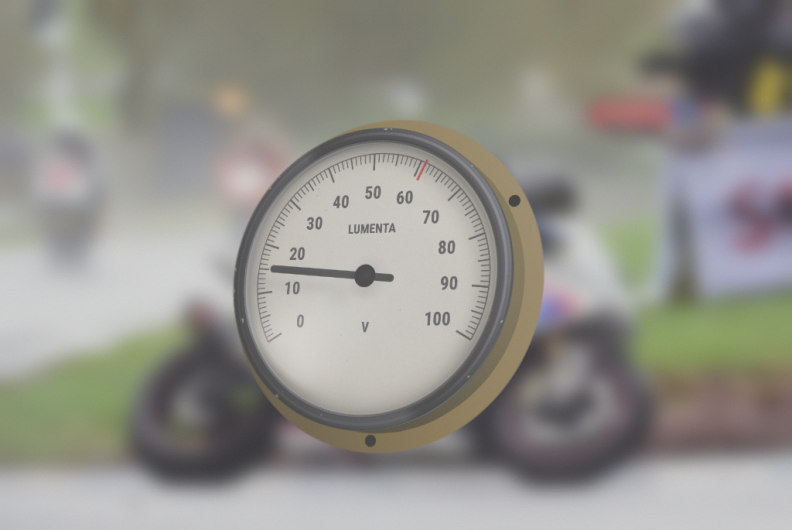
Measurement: 15 V
